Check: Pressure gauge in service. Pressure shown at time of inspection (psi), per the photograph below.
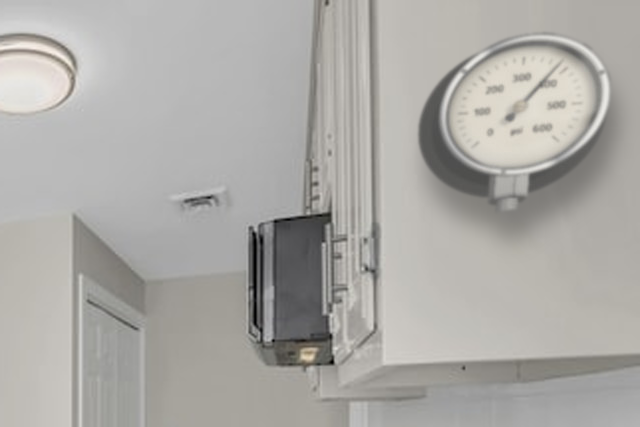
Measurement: 380 psi
